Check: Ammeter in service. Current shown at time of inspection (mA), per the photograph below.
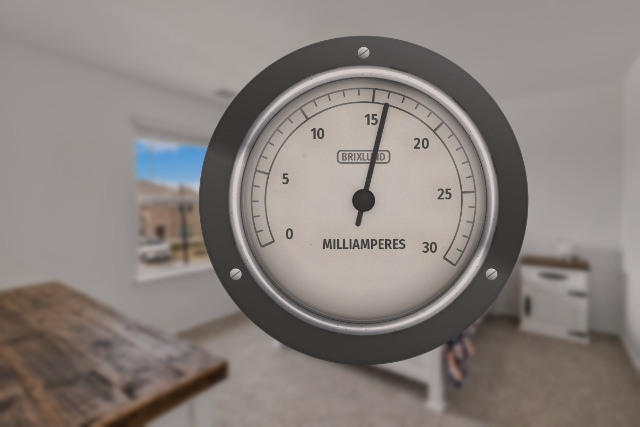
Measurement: 16 mA
